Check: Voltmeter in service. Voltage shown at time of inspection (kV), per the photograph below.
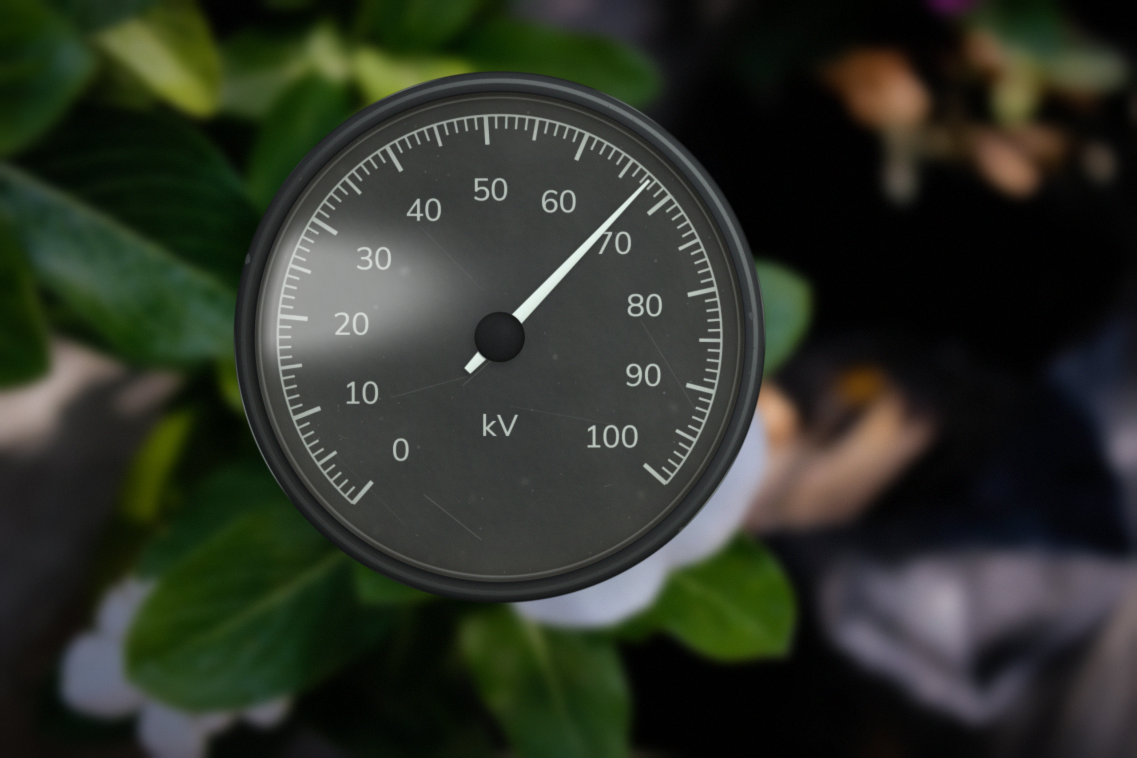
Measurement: 67.5 kV
